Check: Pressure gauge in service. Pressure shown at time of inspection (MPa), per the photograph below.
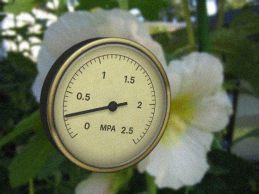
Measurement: 0.25 MPa
